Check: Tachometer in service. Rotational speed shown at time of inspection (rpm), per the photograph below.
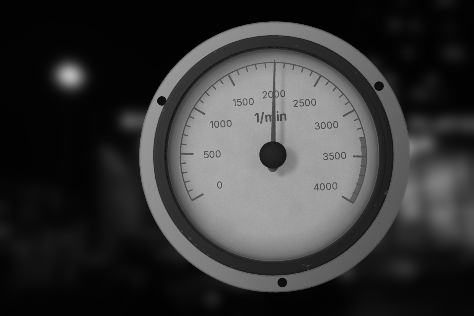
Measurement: 2000 rpm
